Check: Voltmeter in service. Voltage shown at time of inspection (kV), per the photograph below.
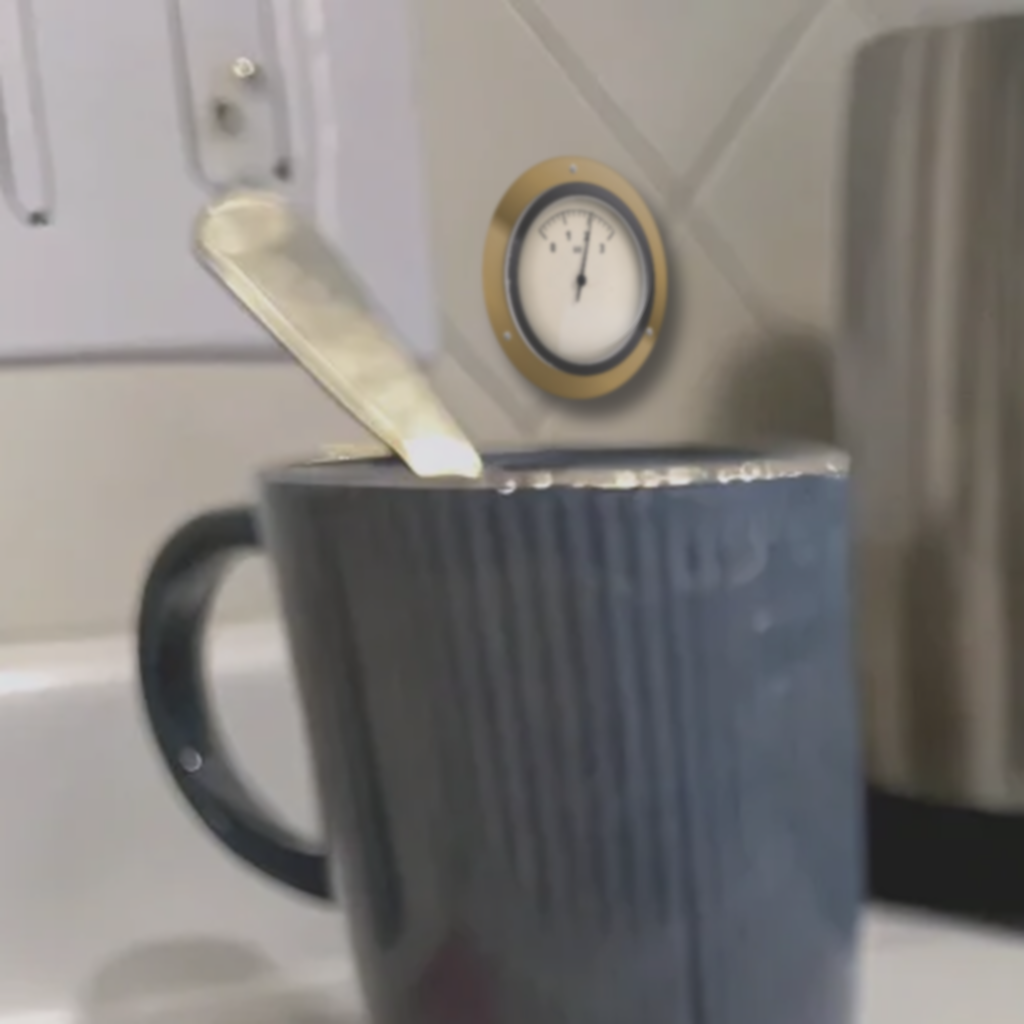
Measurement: 2 kV
